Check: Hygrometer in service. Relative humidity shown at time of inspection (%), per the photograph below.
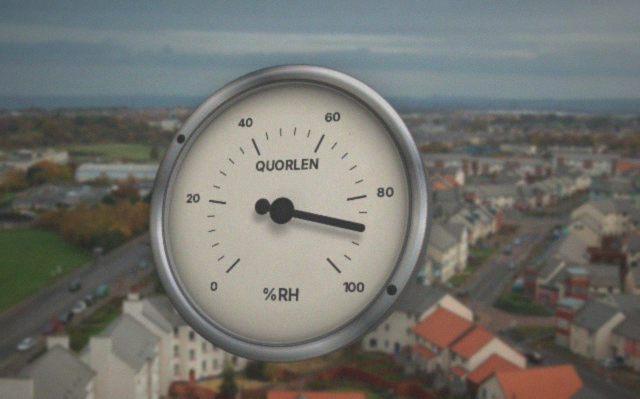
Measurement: 88 %
